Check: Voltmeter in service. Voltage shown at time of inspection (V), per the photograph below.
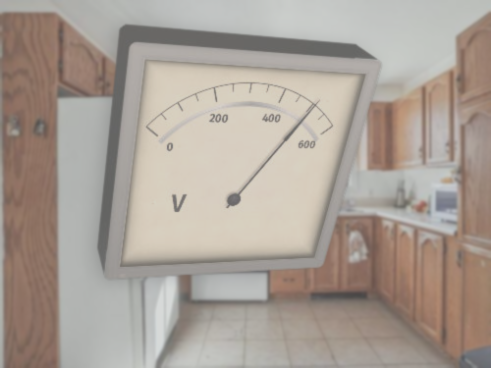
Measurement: 500 V
